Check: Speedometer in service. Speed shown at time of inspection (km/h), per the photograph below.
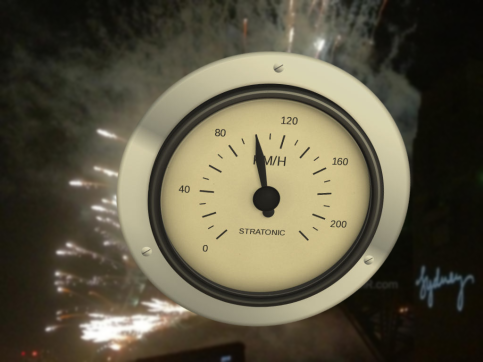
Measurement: 100 km/h
